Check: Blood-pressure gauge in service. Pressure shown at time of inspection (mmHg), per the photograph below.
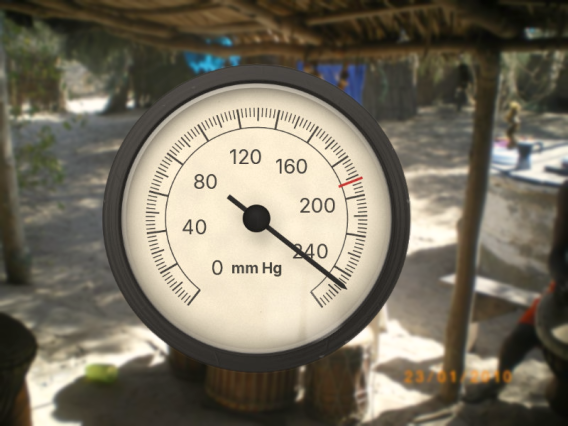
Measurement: 246 mmHg
